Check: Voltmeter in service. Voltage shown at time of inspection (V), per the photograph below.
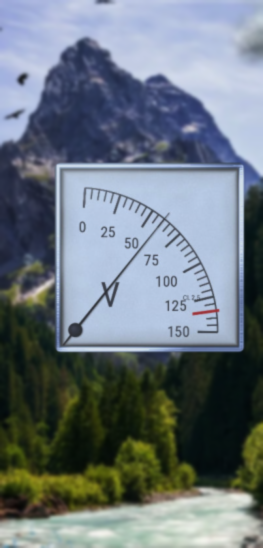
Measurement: 60 V
